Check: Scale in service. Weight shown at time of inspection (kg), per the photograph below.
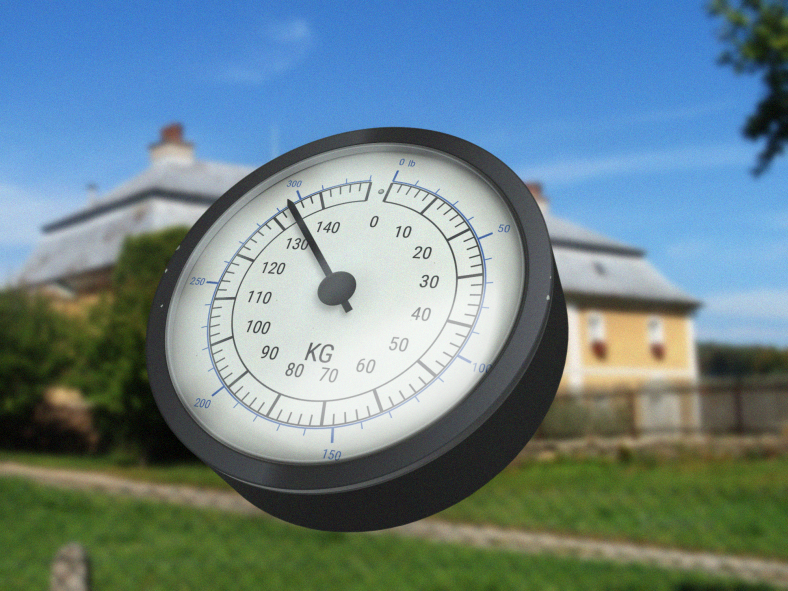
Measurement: 134 kg
